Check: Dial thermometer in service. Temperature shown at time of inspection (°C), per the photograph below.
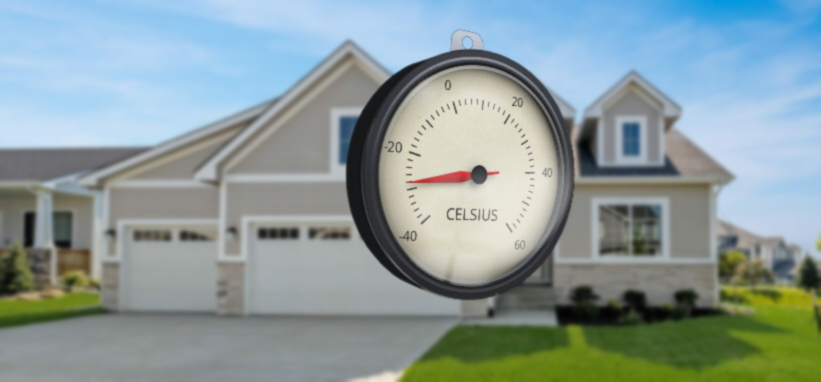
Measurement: -28 °C
